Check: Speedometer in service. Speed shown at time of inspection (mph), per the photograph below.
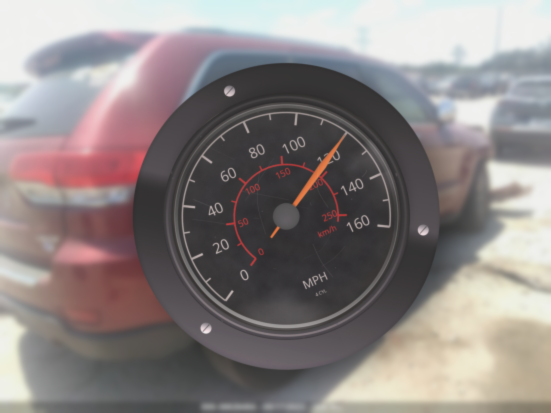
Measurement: 120 mph
